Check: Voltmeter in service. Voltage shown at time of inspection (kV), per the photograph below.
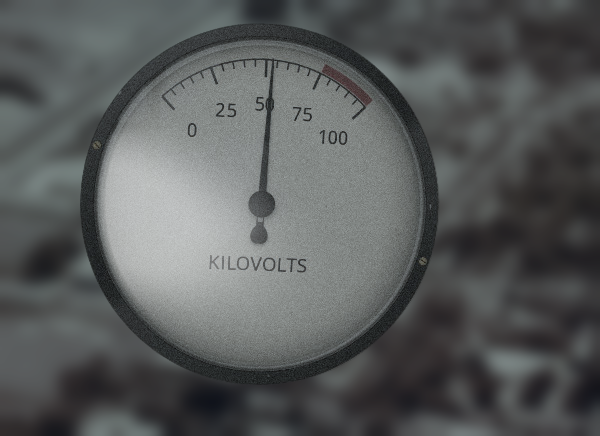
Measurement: 52.5 kV
